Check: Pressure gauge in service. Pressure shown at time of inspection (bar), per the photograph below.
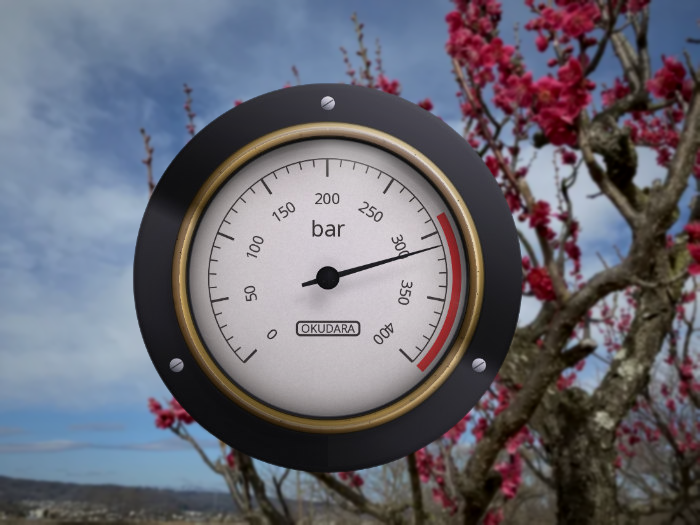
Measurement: 310 bar
